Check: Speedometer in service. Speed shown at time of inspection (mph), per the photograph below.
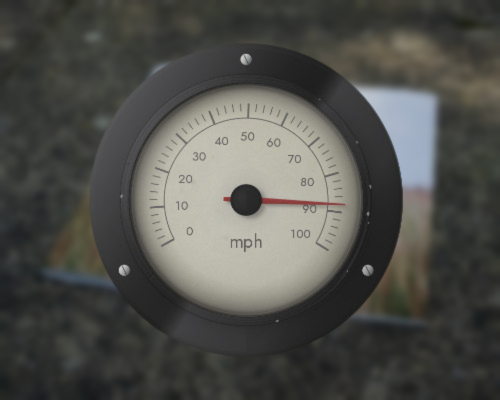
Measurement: 88 mph
